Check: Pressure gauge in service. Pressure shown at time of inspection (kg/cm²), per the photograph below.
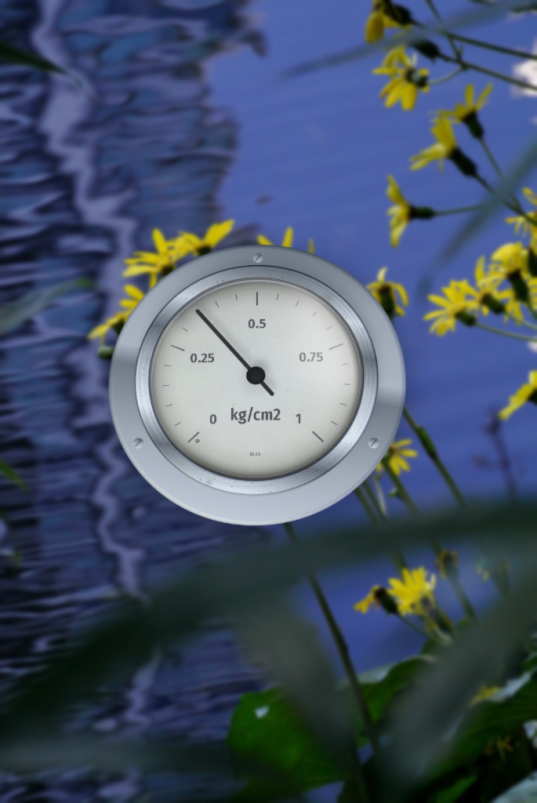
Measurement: 0.35 kg/cm²
